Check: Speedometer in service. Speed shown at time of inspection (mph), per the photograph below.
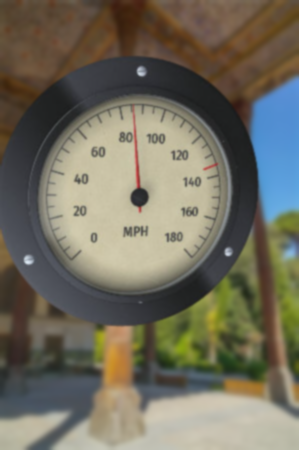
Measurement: 85 mph
